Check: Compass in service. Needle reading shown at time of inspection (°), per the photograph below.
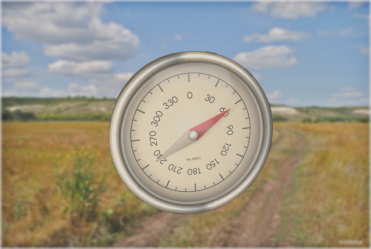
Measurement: 60 °
